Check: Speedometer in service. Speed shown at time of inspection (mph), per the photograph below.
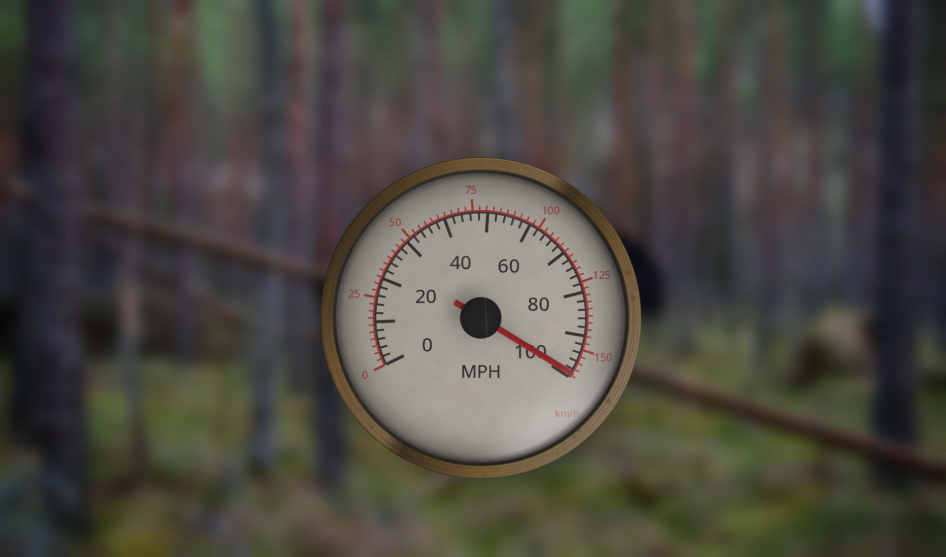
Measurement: 99 mph
